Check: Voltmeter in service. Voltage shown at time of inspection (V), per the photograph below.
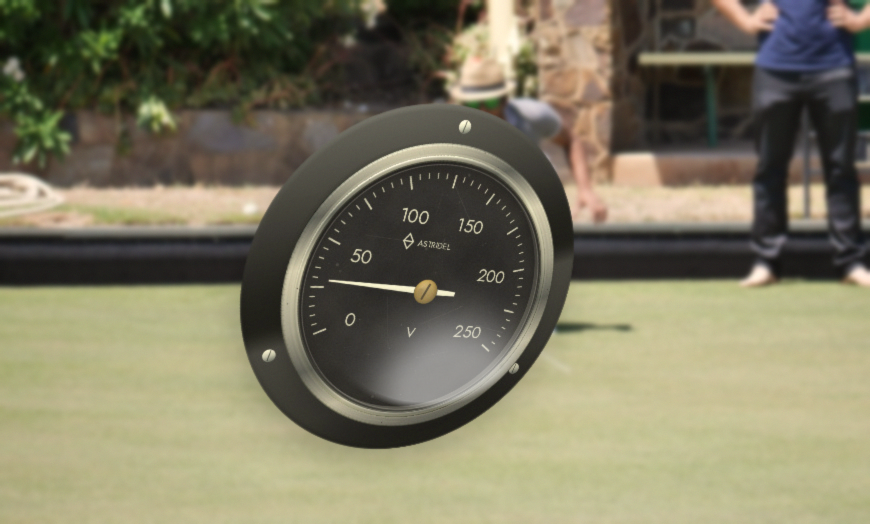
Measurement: 30 V
